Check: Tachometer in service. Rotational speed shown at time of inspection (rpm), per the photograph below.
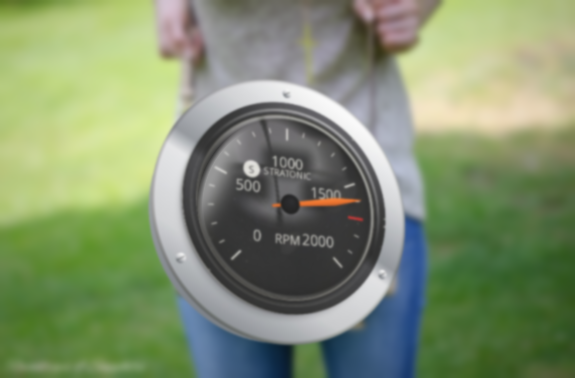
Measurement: 1600 rpm
